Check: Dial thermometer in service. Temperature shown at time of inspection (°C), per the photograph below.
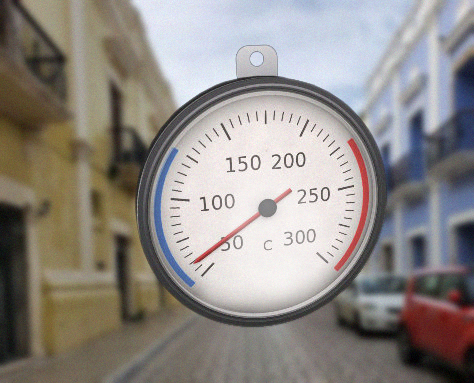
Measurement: 60 °C
